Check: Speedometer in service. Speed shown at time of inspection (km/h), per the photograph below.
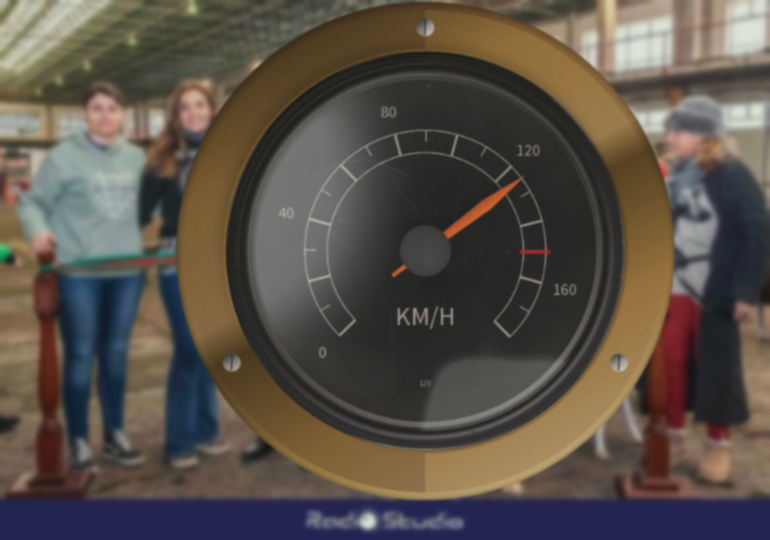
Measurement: 125 km/h
